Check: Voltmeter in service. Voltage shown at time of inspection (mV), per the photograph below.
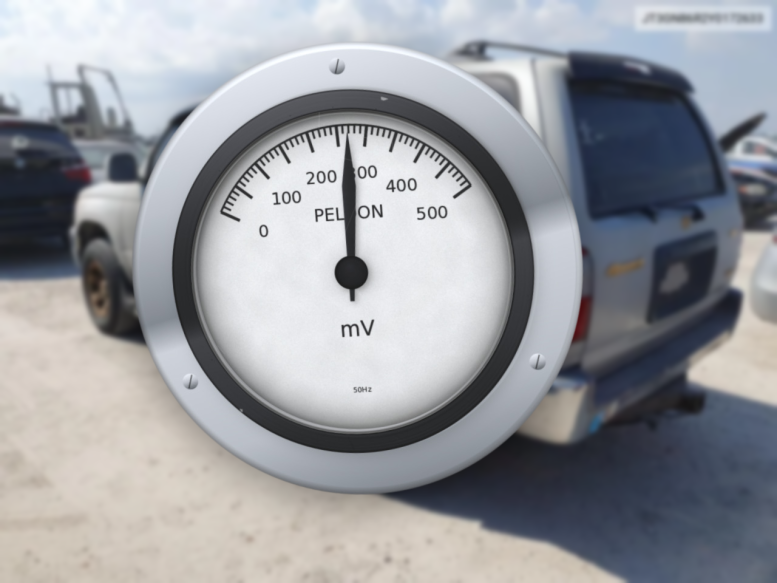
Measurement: 270 mV
